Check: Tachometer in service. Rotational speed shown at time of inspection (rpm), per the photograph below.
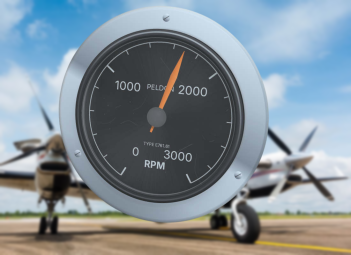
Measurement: 1700 rpm
